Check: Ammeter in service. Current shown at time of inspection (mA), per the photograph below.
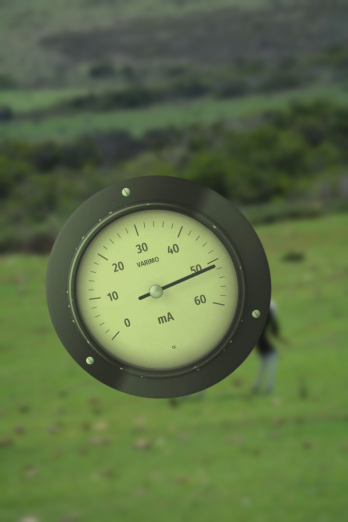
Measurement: 51 mA
